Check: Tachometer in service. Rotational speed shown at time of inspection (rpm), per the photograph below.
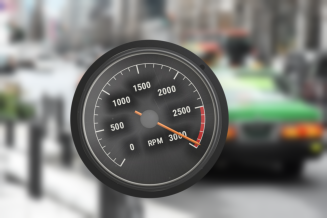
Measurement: 2950 rpm
